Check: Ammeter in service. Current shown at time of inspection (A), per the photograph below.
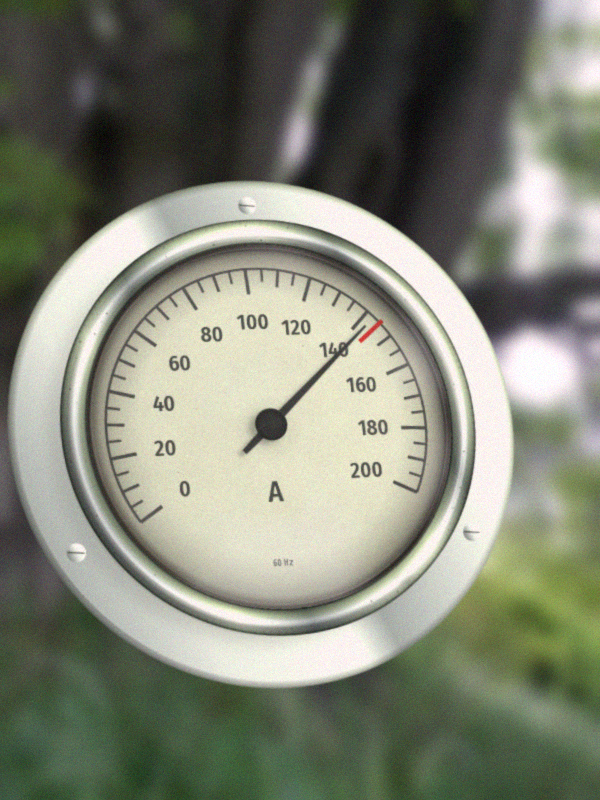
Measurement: 142.5 A
